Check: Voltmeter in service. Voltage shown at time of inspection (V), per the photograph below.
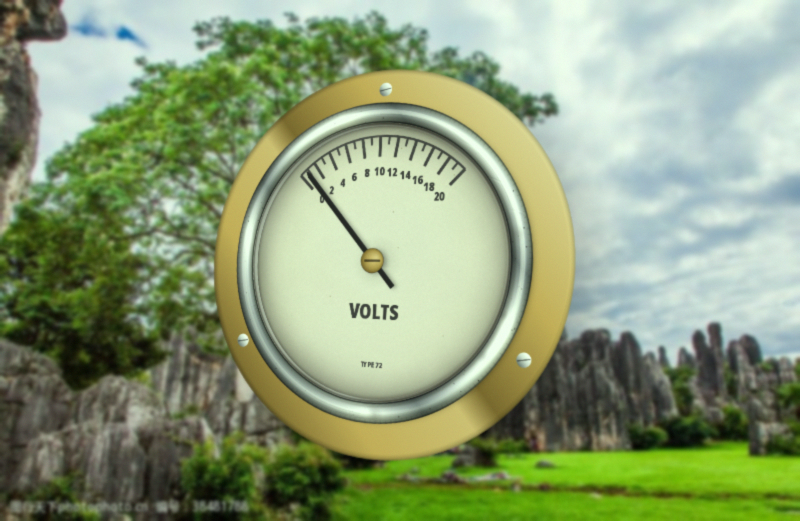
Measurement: 1 V
